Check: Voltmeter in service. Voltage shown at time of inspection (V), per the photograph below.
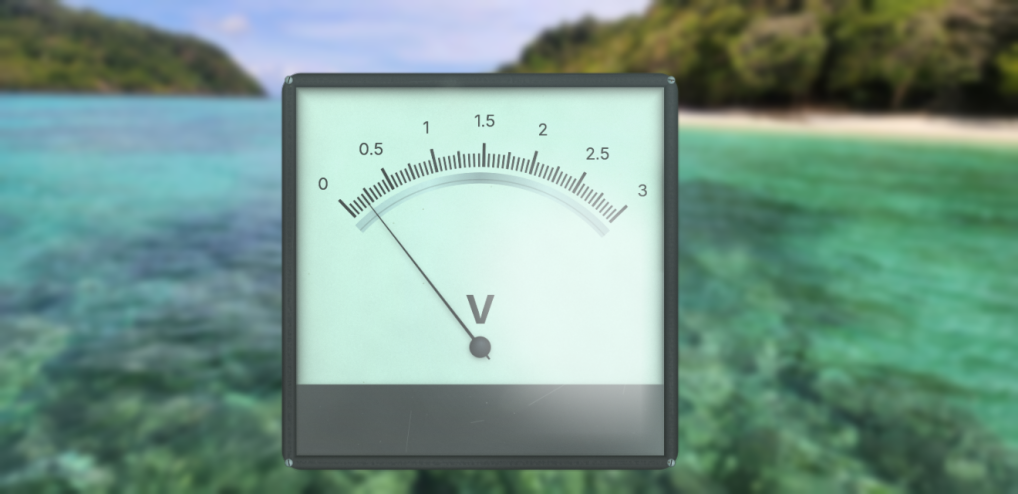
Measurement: 0.2 V
